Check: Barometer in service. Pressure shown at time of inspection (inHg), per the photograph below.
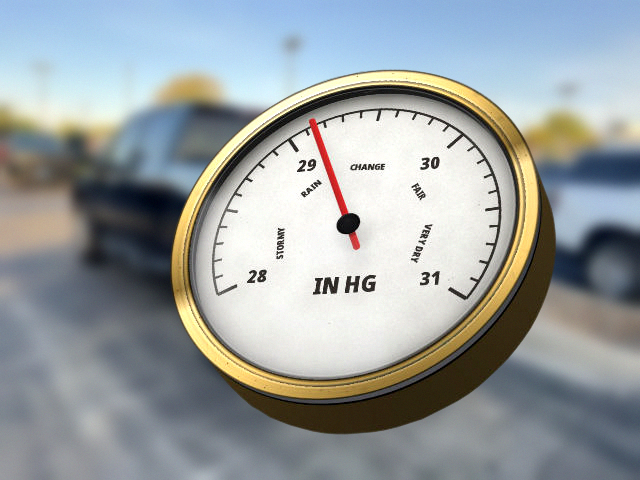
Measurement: 29.15 inHg
